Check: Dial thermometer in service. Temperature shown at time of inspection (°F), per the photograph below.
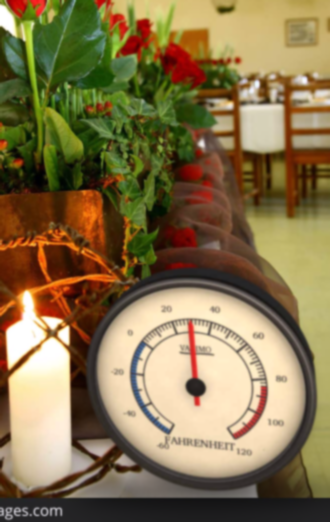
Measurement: 30 °F
